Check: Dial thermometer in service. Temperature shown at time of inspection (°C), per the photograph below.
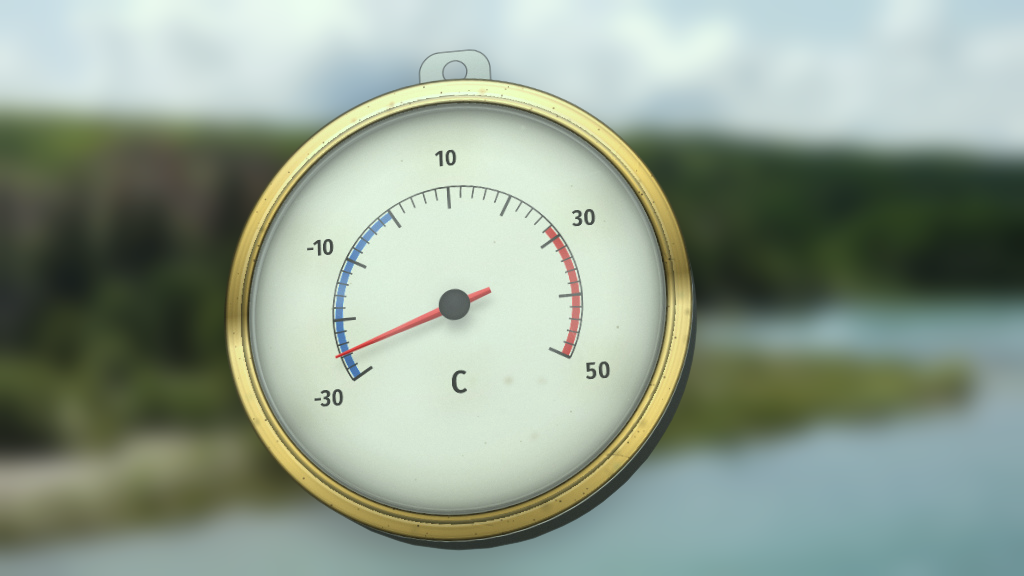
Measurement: -26 °C
